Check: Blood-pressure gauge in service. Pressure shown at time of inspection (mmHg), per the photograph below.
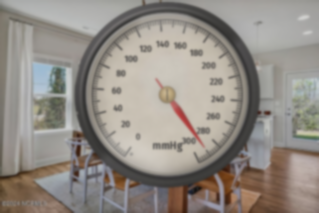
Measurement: 290 mmHg
